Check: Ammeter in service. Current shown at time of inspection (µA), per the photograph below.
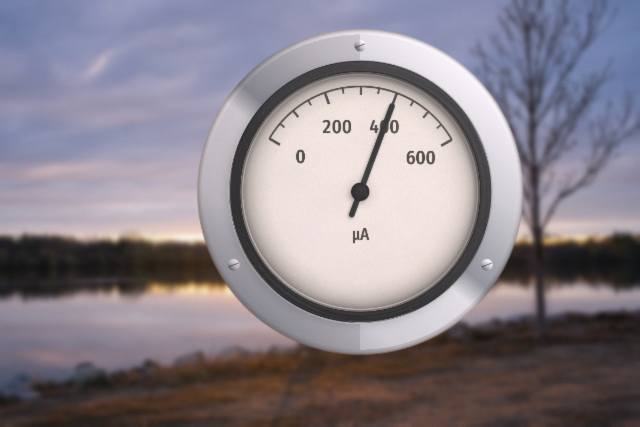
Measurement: 400 µA
